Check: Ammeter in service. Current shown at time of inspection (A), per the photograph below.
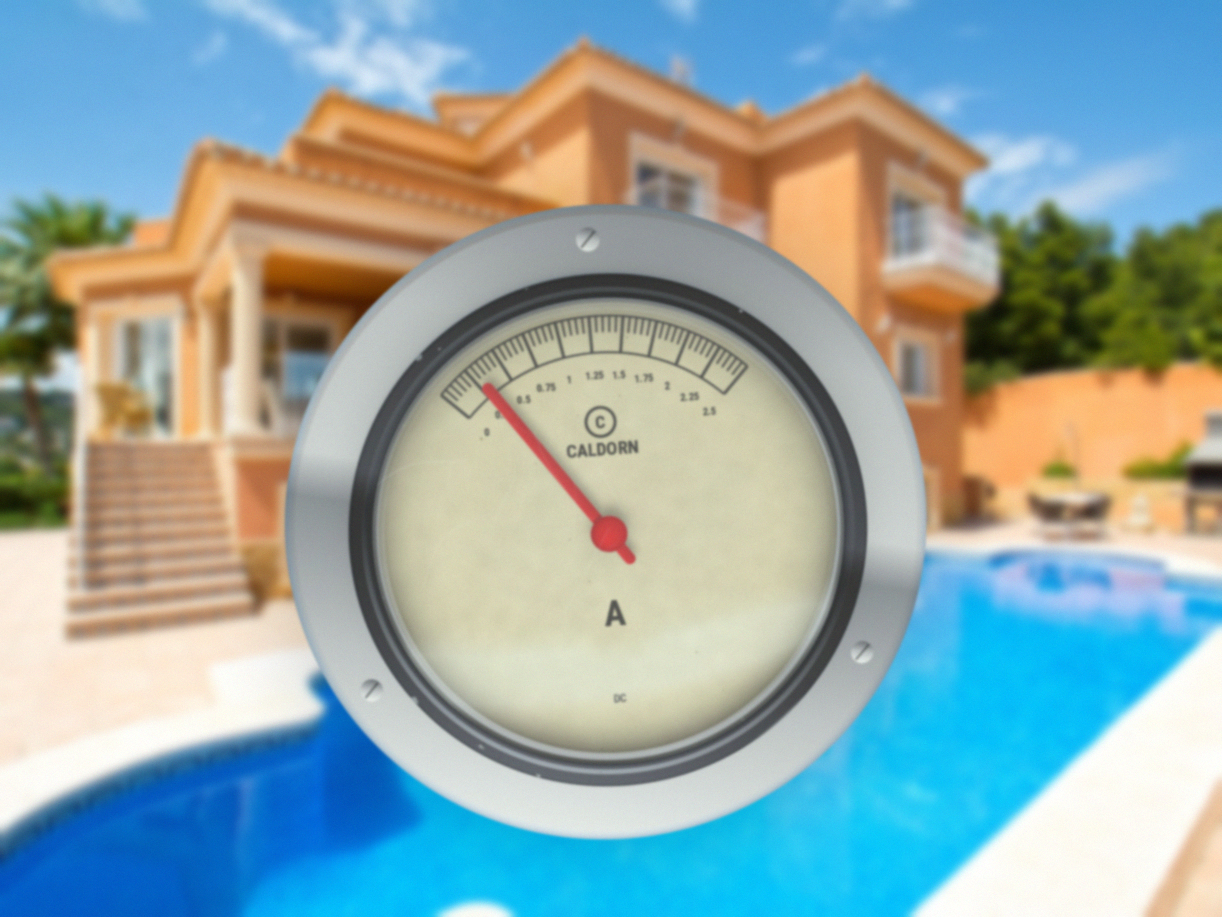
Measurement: 0.3 A
